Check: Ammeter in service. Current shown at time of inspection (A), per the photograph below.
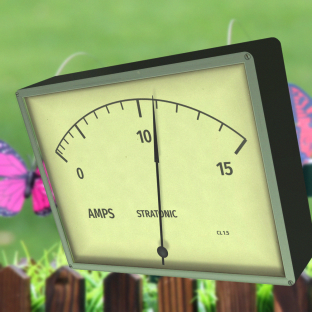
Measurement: 11 A
